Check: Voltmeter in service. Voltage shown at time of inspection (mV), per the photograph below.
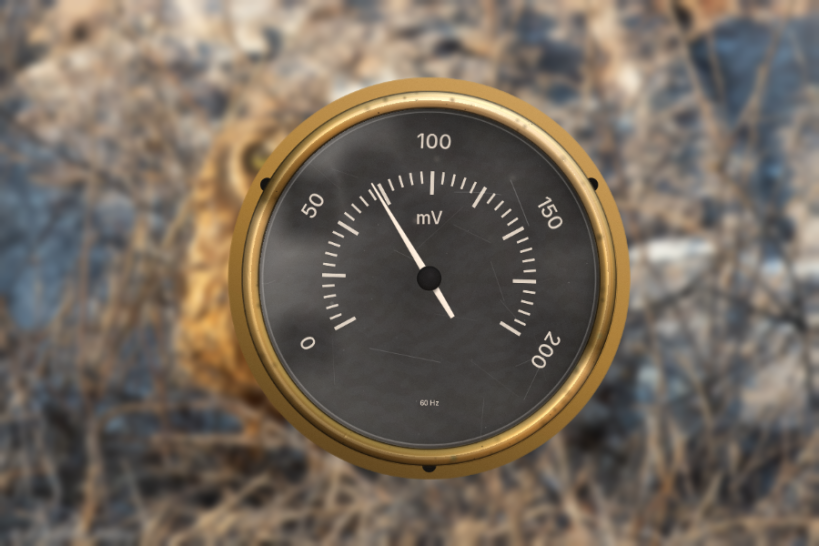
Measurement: 72.5 mV
